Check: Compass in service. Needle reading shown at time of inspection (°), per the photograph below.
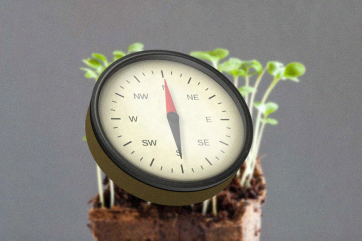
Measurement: 0 °
